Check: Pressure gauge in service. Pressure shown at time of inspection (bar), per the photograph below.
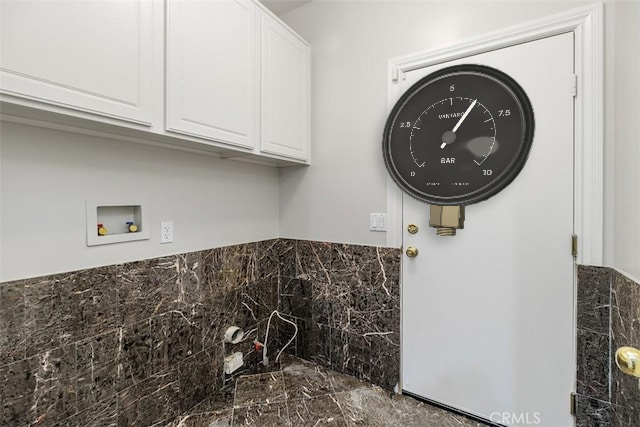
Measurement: 6.25 bar
